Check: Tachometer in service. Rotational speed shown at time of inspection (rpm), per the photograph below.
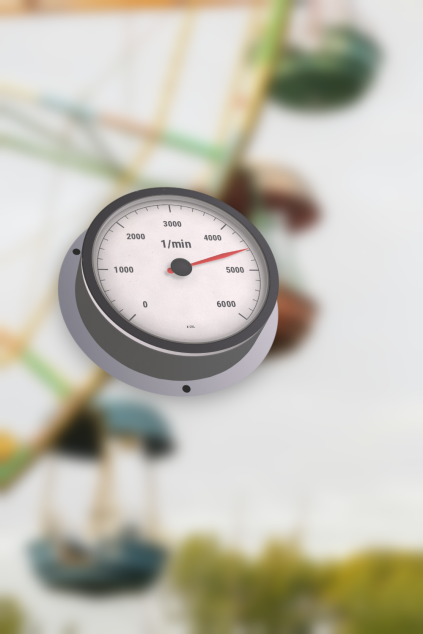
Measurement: 4600 rpm
